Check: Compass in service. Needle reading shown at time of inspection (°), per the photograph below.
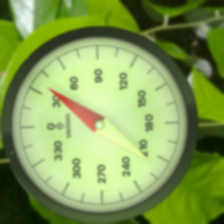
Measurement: 37.5 °
